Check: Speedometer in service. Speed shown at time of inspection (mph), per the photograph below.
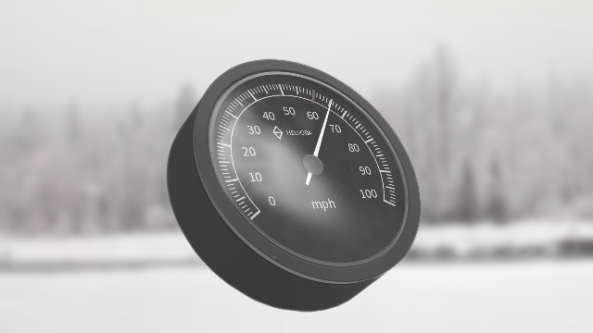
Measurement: 65 mph
